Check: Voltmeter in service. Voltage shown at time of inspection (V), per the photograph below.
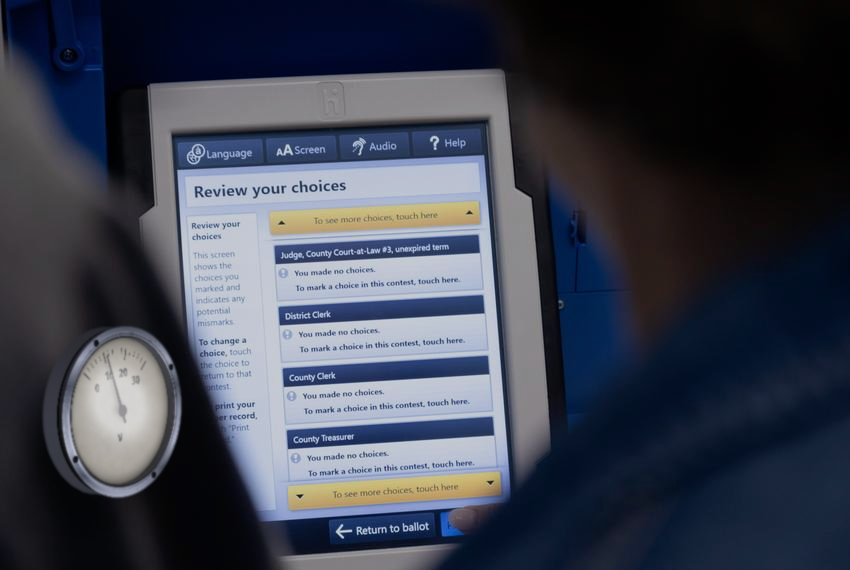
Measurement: 10 V
